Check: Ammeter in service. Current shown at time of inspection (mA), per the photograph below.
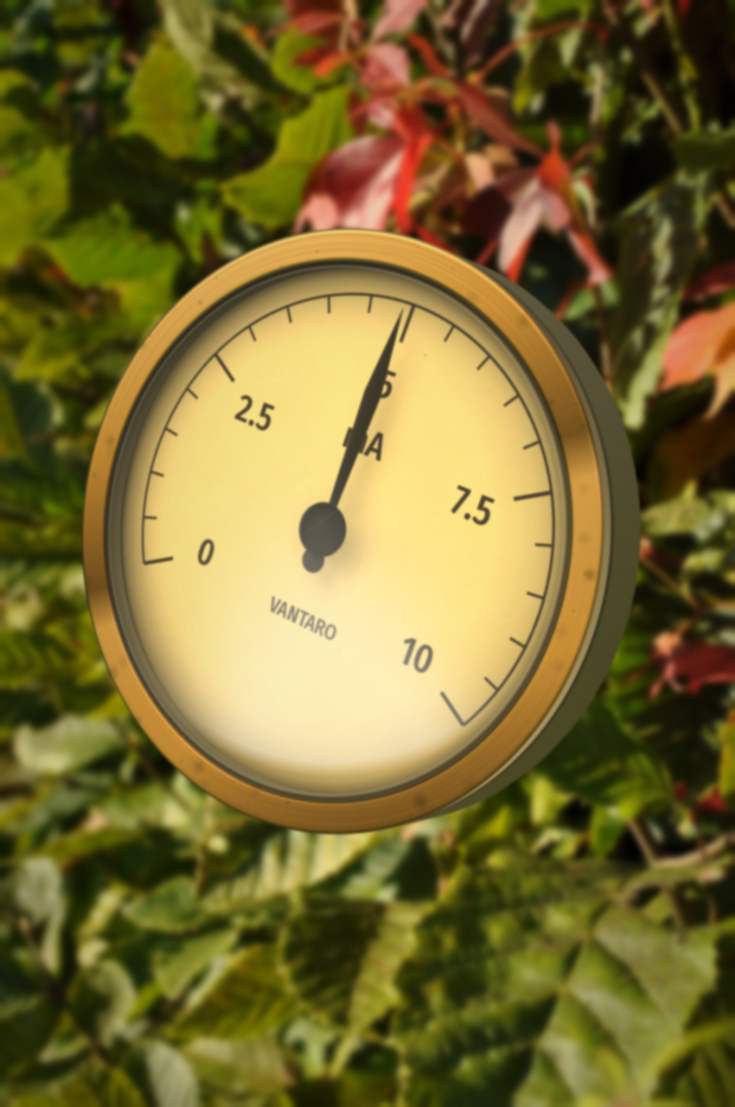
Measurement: 5 mA
